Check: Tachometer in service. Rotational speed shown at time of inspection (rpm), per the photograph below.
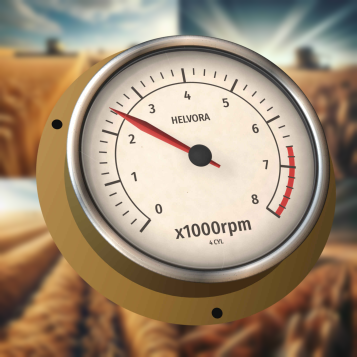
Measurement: 2400 rpm
